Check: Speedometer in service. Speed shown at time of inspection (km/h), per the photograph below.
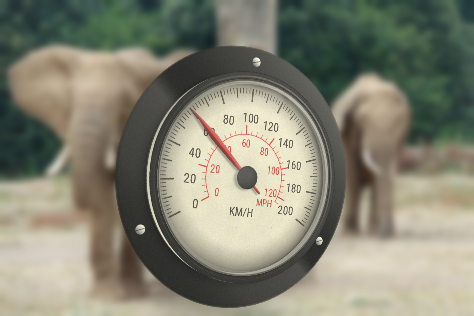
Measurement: 60 km/h
